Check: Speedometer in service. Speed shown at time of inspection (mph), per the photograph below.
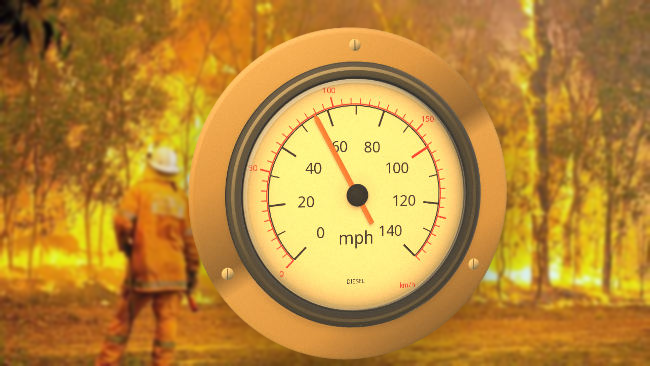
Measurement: 55 mph
